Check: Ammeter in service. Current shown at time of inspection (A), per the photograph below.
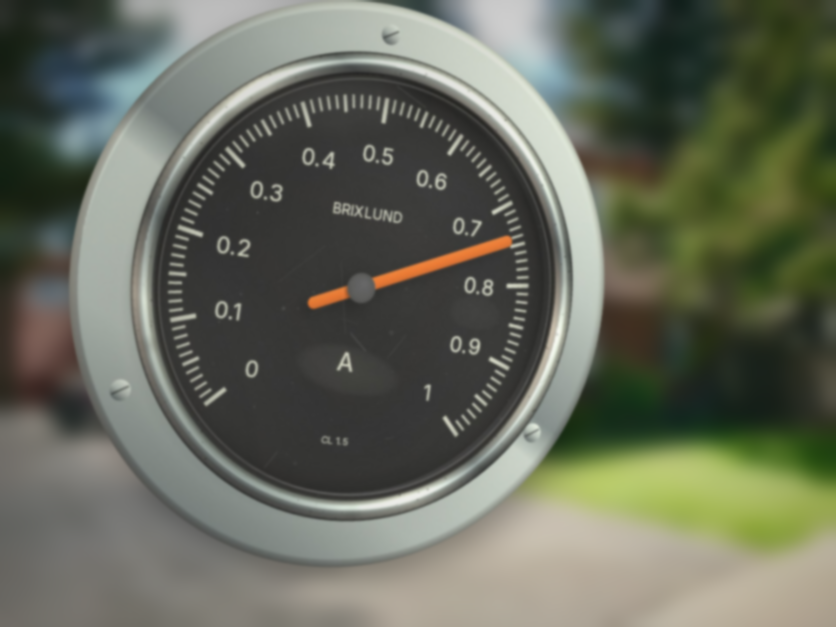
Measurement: 0.74 A
